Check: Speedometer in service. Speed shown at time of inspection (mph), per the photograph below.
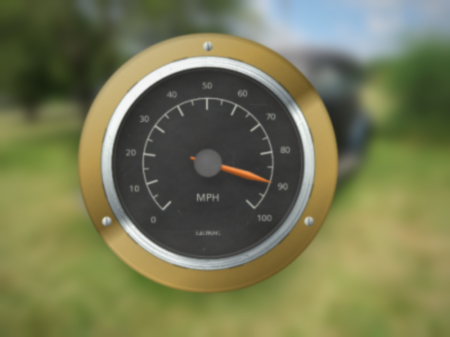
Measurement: 90 mph
